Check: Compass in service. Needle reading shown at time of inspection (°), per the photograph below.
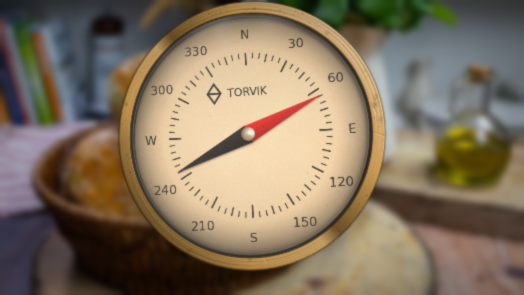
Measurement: 65 °
